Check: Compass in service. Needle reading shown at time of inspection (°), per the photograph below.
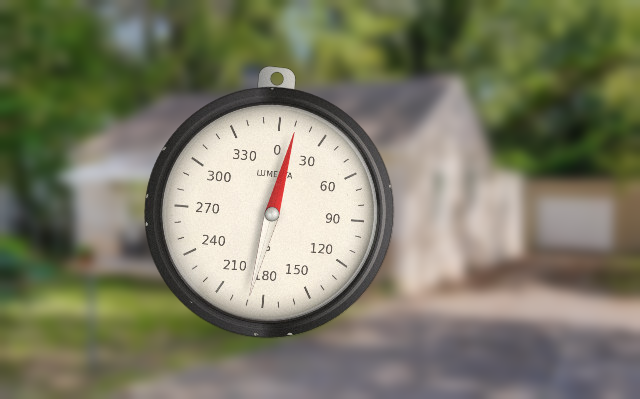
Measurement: 10 °
